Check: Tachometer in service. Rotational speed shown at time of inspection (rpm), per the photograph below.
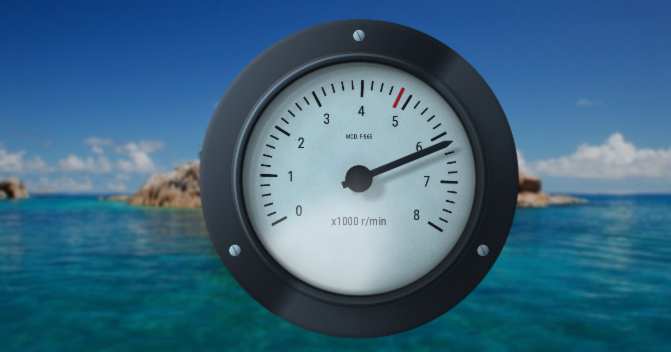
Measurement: 6200 rpm
